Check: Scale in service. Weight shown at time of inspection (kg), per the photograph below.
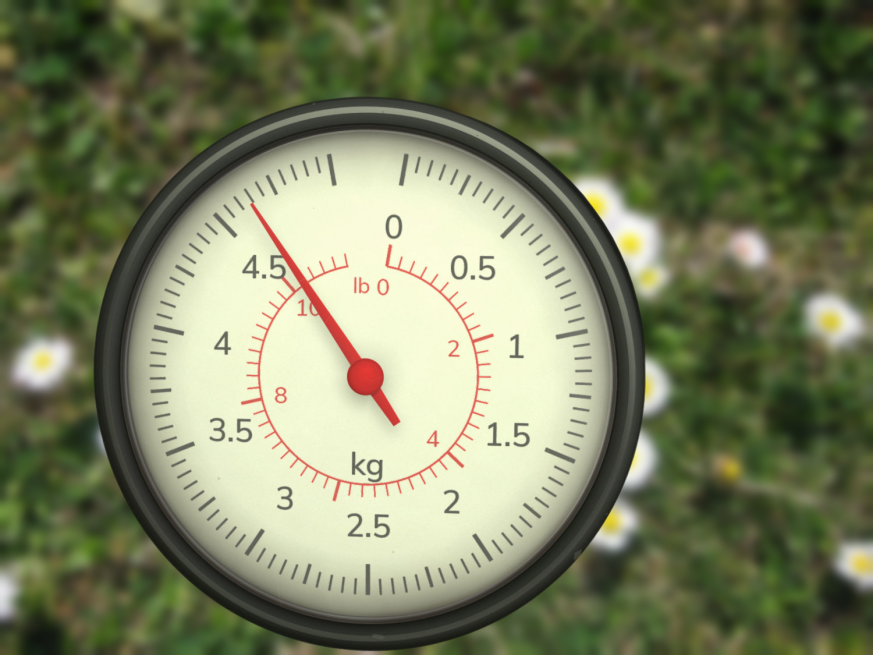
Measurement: 4.65 kg
